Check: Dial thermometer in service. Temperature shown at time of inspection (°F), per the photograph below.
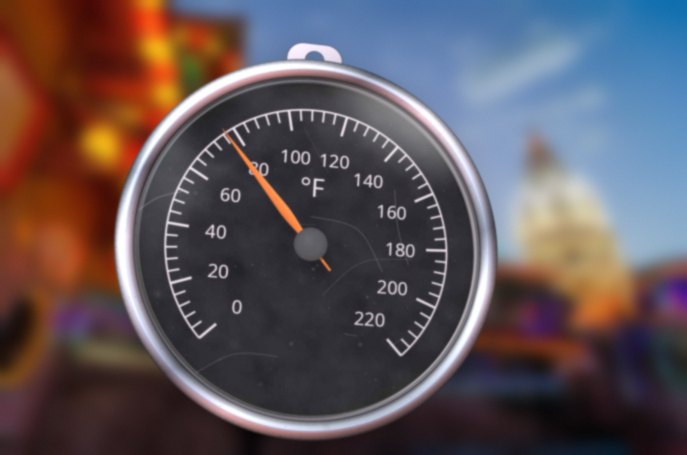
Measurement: 76 °F
